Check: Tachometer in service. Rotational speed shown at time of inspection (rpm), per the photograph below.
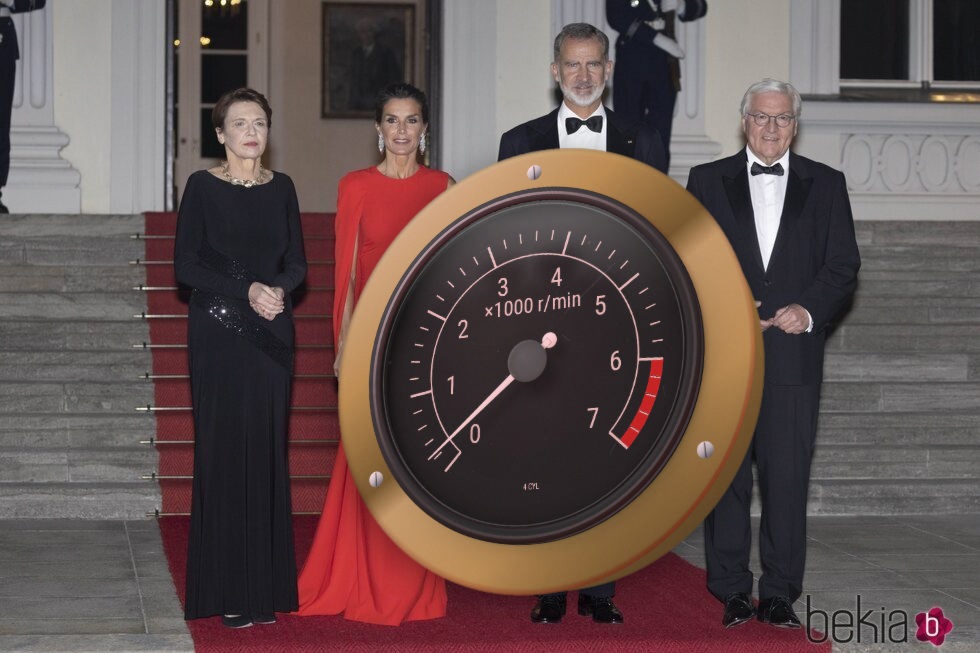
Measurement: 200 rpm
